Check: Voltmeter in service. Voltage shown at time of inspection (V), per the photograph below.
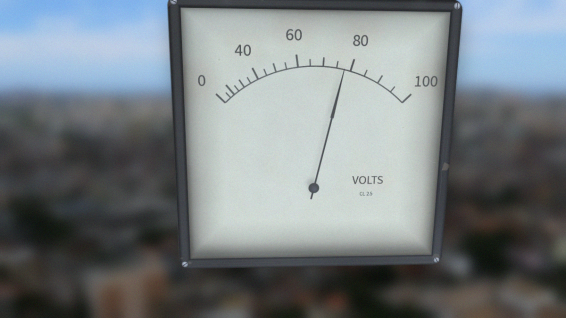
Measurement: 77.5 V
